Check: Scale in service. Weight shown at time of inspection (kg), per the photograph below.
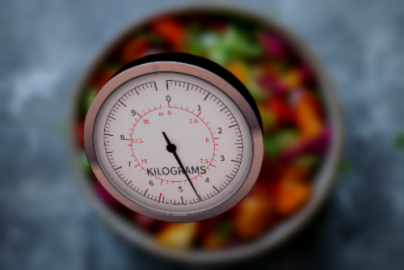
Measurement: 4.5 kg
